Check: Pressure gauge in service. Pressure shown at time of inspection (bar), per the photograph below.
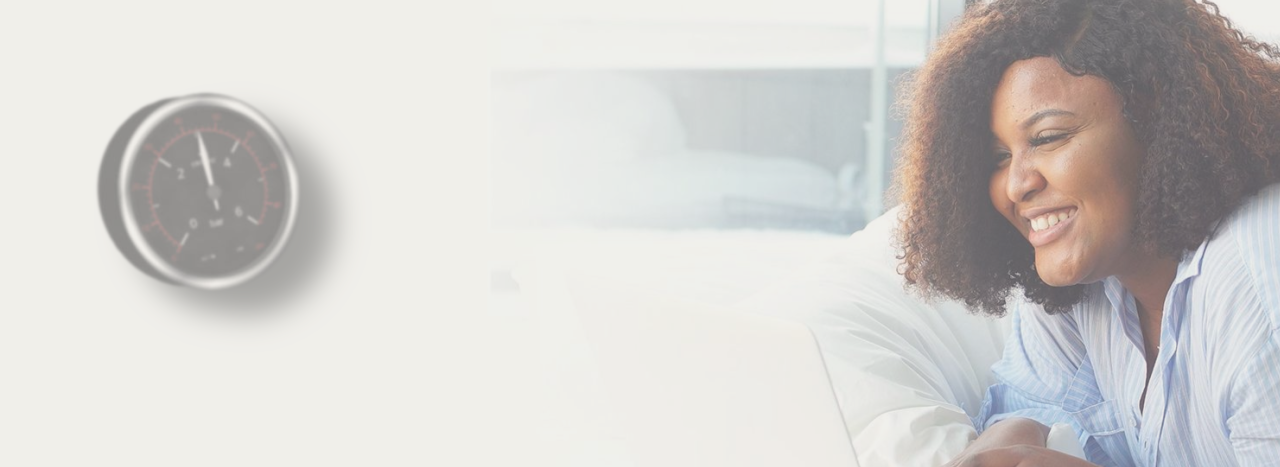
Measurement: 3 bar
